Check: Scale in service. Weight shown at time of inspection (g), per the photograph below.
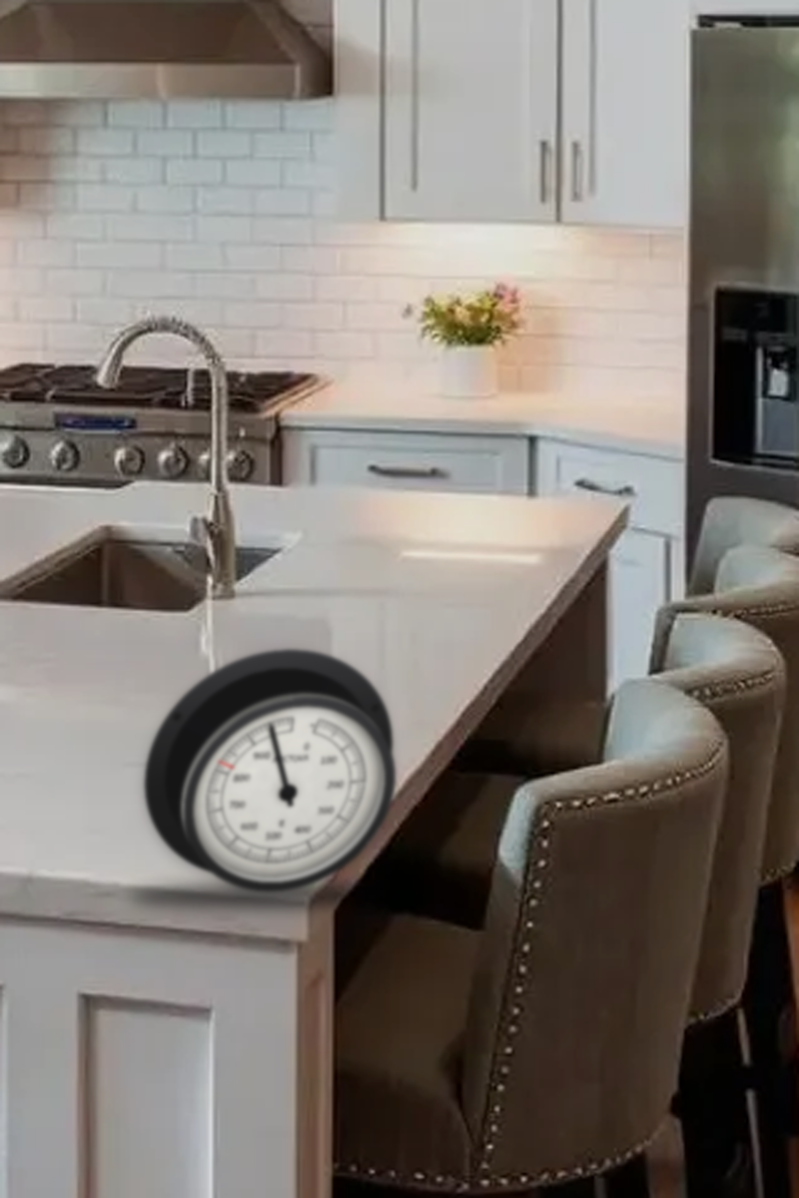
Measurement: 950 g
